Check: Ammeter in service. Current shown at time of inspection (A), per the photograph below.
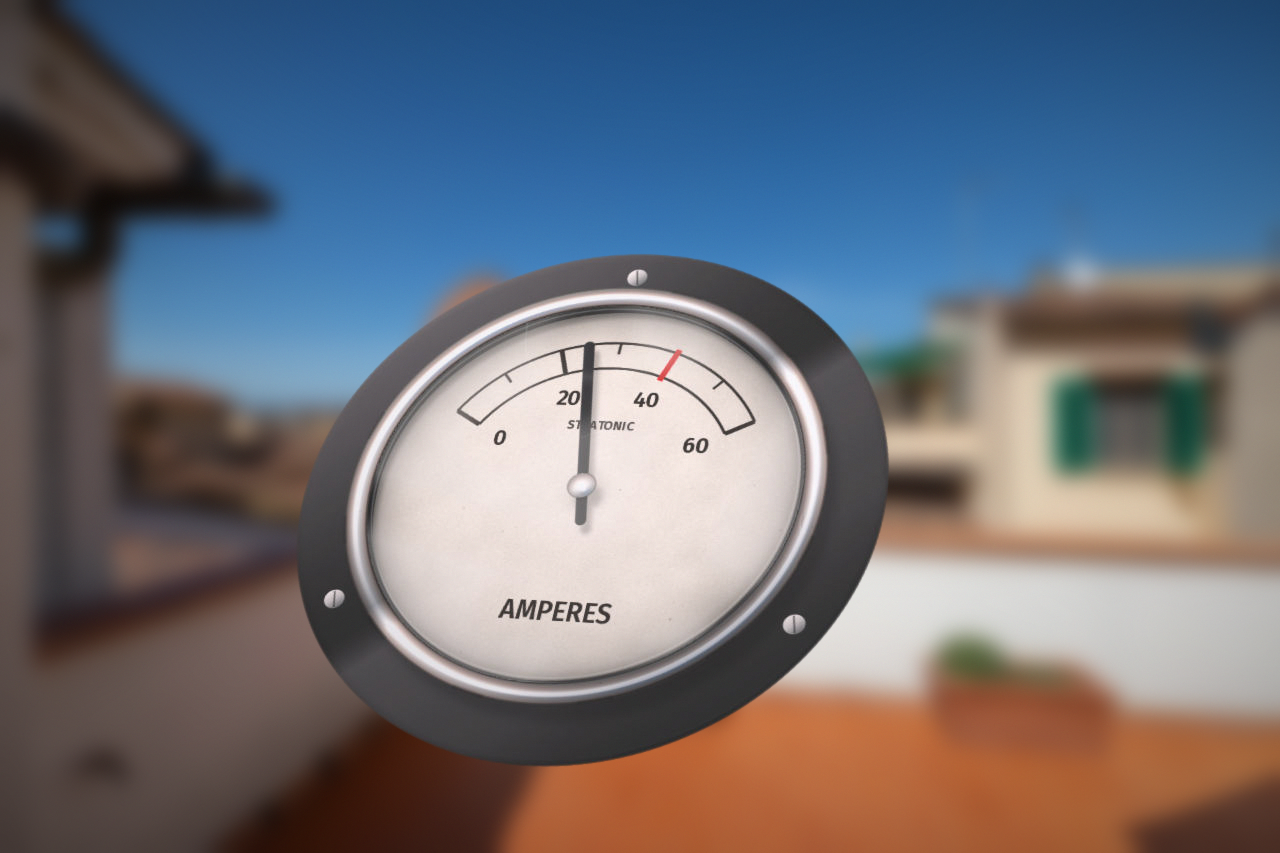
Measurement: 25 A
